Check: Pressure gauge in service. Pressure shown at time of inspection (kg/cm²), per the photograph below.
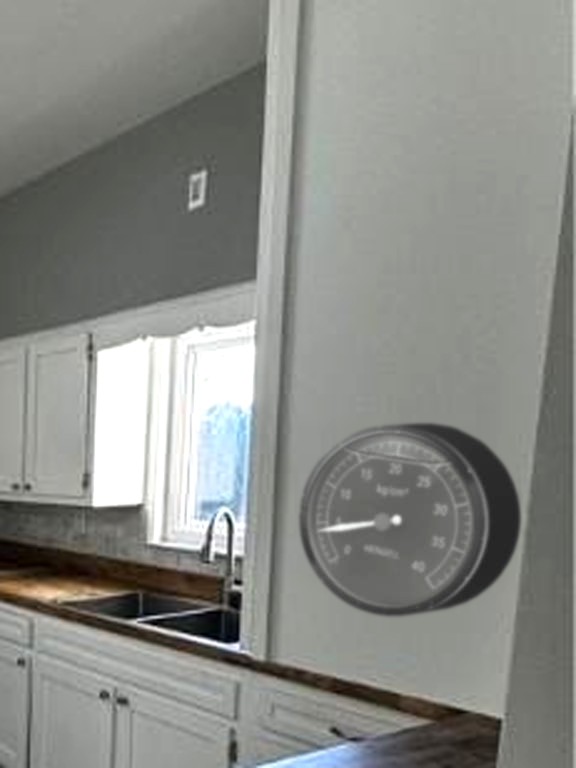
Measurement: 4 kg/cm²
